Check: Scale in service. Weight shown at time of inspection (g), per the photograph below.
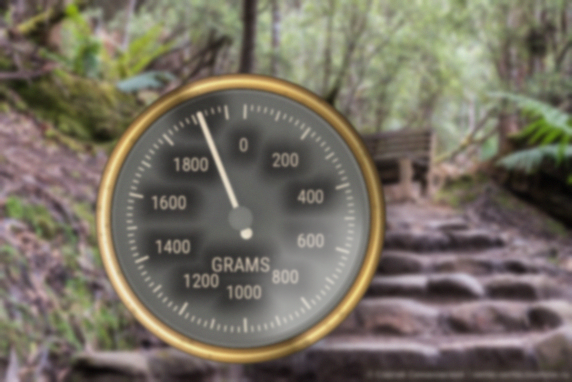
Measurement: 1920 g
